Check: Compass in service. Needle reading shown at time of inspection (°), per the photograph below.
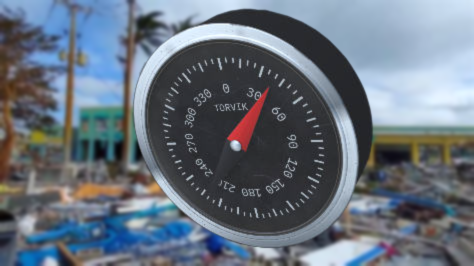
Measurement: 40 °
